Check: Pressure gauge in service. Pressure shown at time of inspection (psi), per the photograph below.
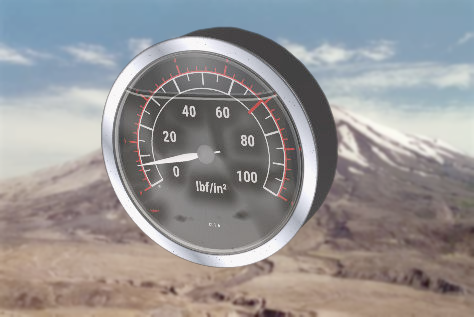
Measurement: 7.5 psi
